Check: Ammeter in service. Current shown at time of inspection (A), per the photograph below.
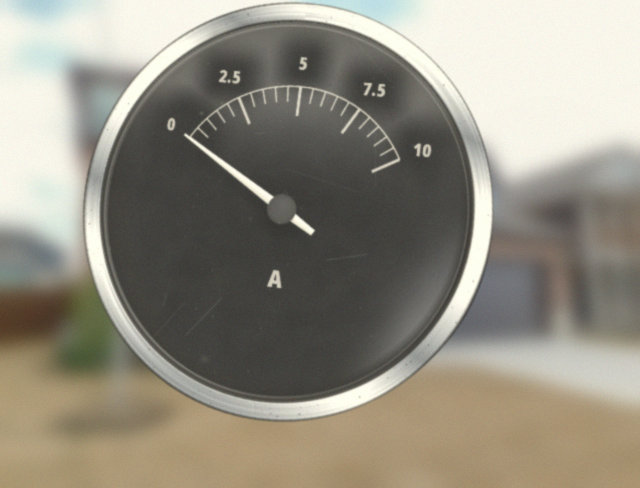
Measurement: 0 A
